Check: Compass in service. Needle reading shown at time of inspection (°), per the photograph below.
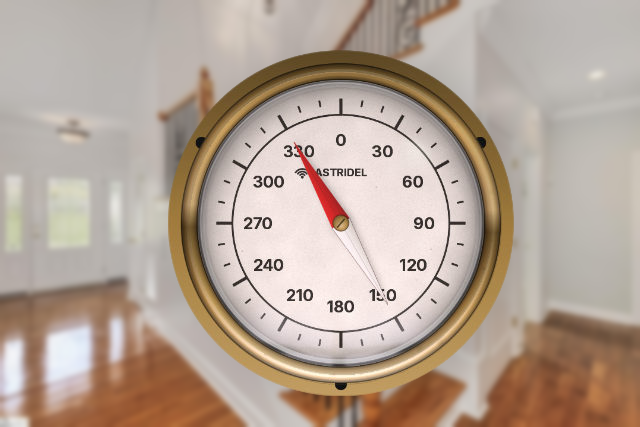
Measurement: 330 °
